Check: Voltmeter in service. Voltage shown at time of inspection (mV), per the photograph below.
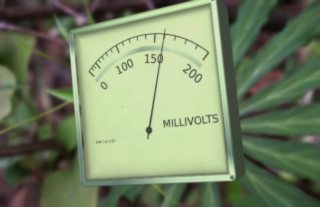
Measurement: 160 mV
